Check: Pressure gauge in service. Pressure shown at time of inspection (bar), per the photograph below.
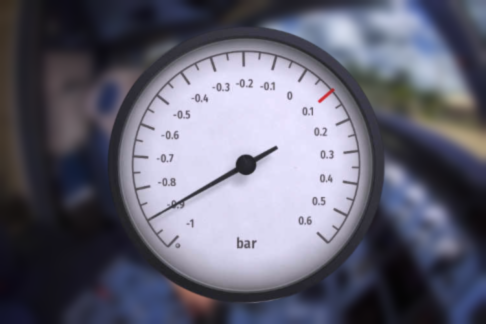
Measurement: -0.9 bar
